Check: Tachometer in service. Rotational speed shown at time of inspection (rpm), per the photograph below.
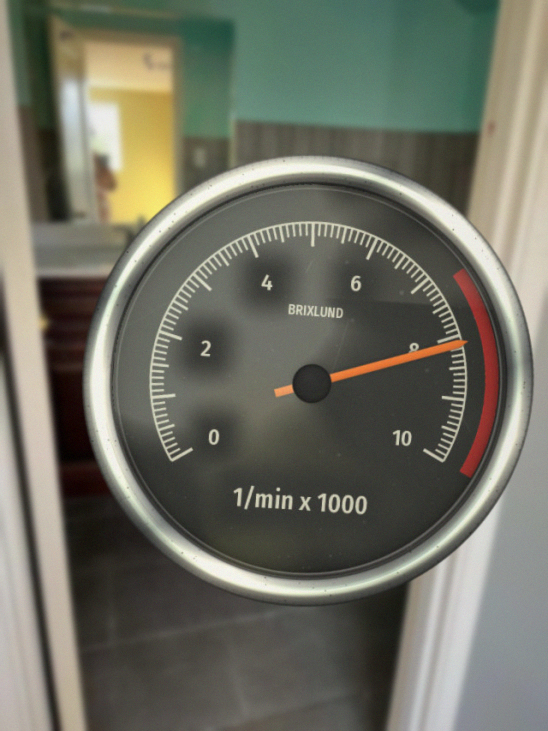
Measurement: 8100 rpm
